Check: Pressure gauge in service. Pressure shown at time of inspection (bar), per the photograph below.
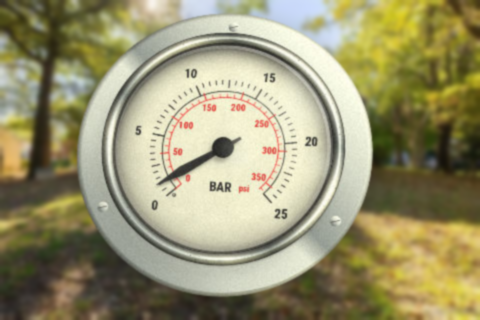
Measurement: 1 bar
